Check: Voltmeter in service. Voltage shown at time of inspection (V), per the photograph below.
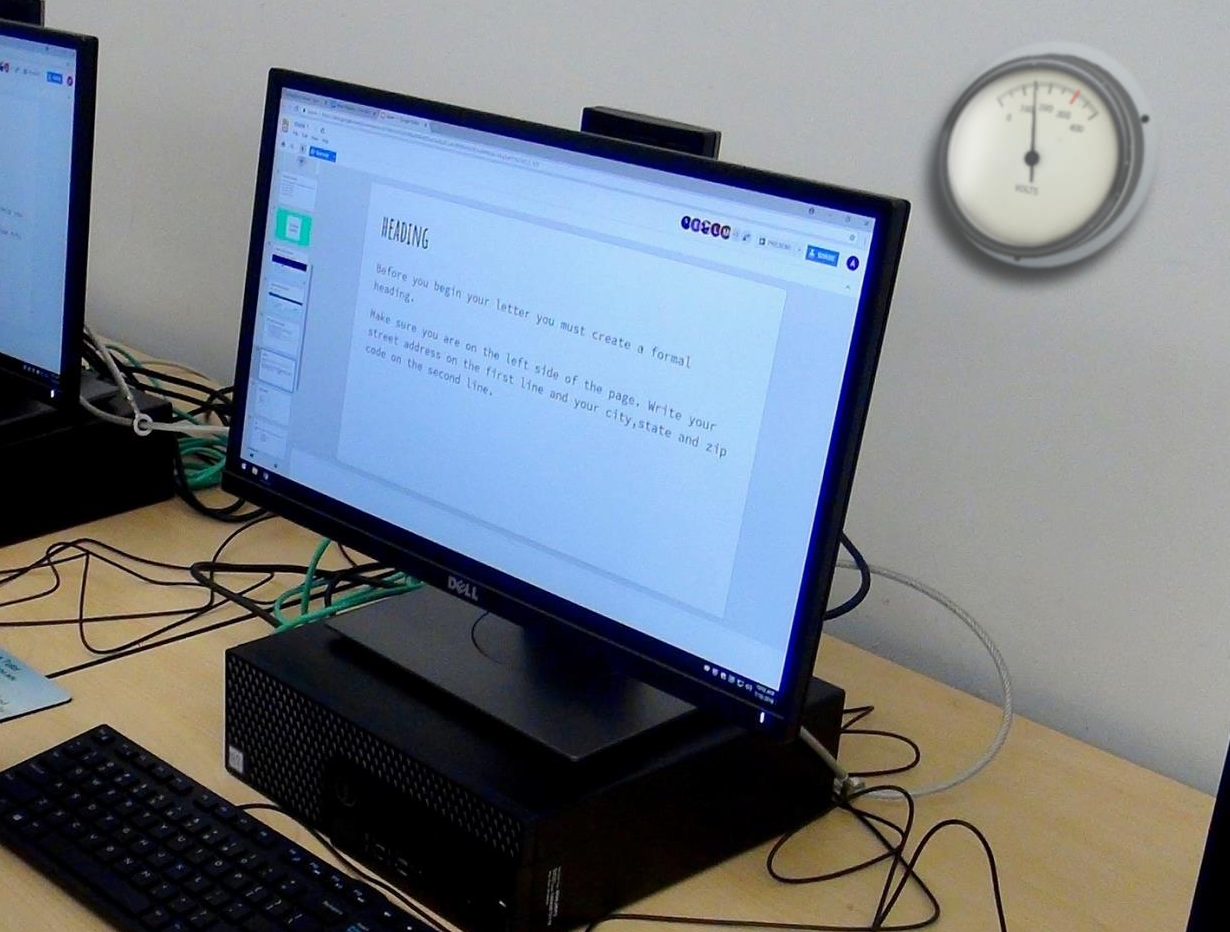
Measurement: 150 V
